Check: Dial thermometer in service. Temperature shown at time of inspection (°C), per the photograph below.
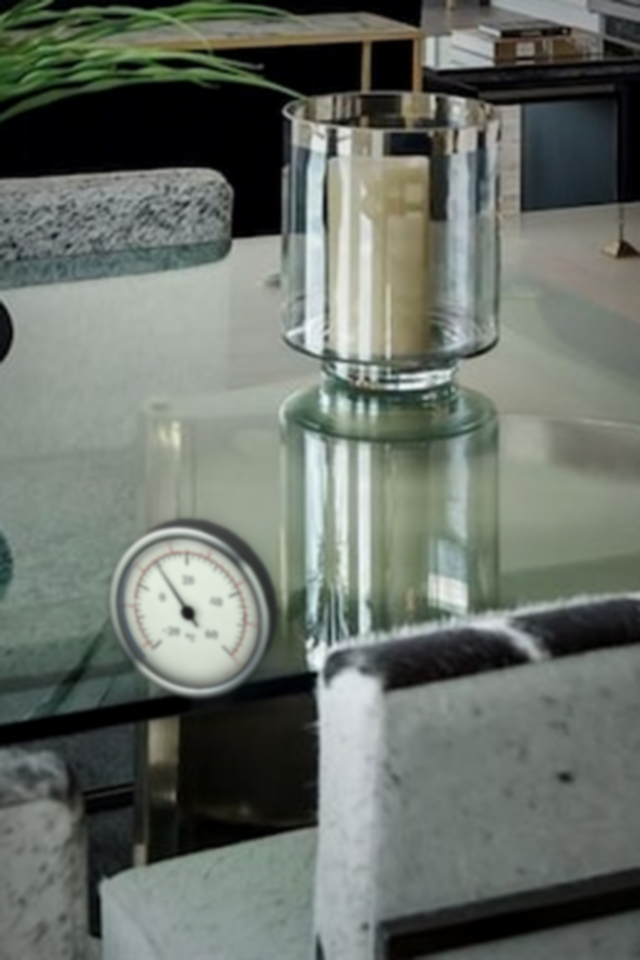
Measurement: 10 °C
